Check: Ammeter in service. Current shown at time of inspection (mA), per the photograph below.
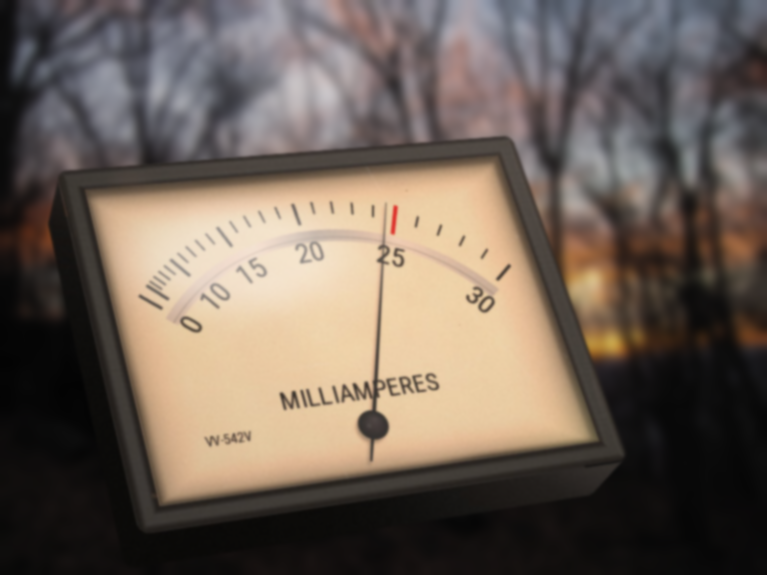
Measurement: 24.5 mA
